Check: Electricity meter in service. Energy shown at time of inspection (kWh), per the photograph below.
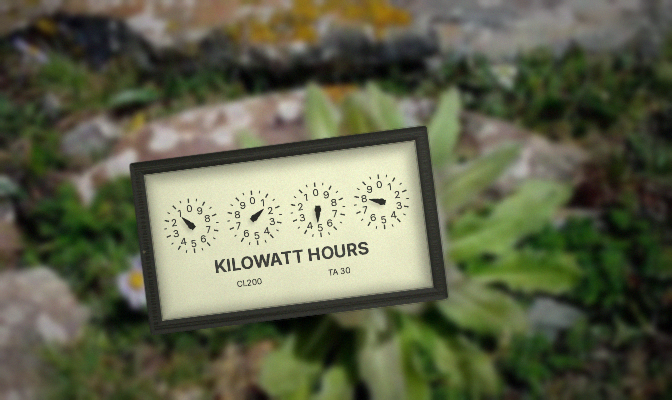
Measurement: 1148 kWh
